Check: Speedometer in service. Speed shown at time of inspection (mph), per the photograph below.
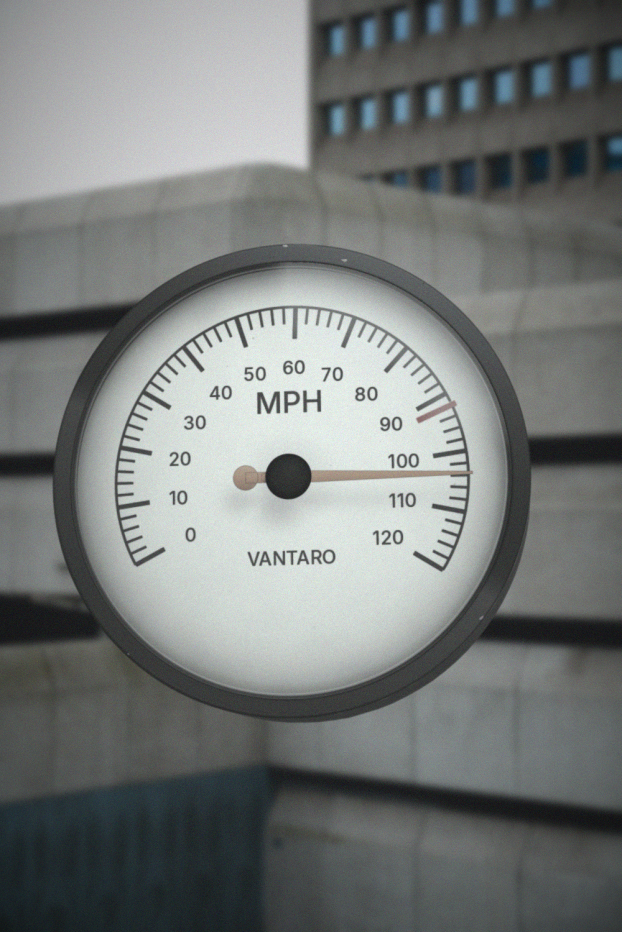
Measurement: 104 mph
